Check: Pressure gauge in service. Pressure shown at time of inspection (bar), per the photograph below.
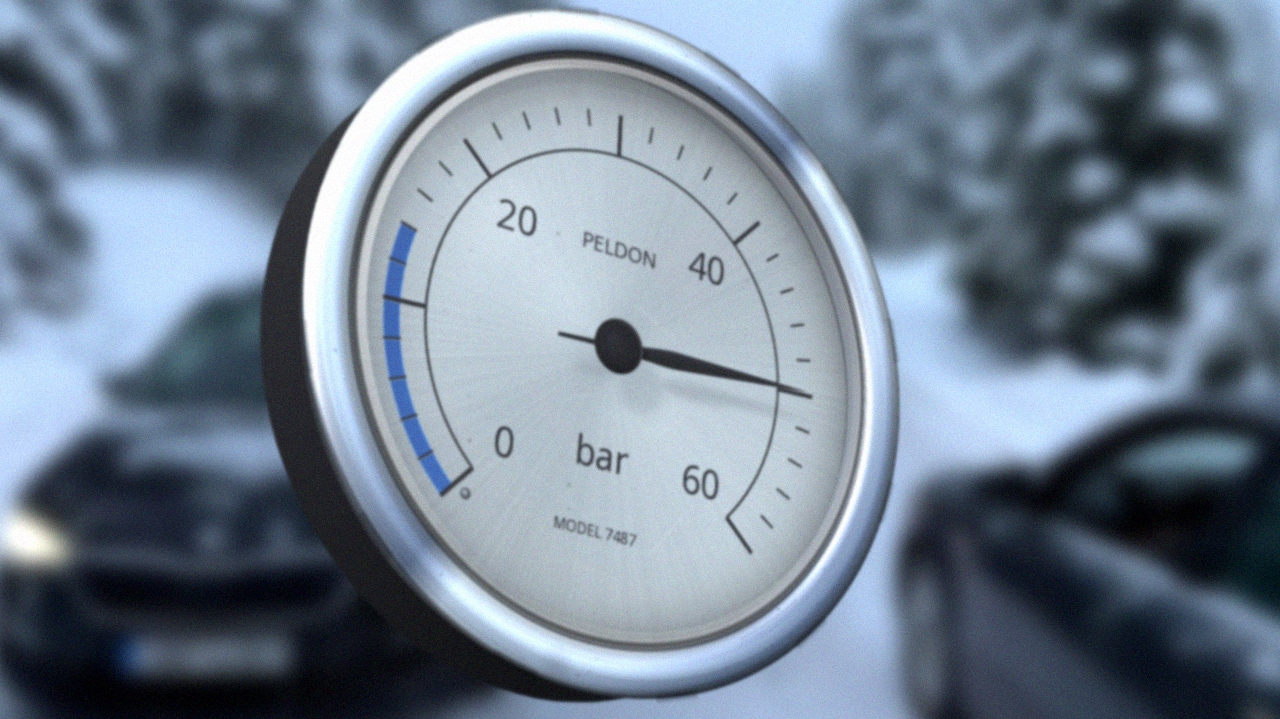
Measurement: 50 bar
